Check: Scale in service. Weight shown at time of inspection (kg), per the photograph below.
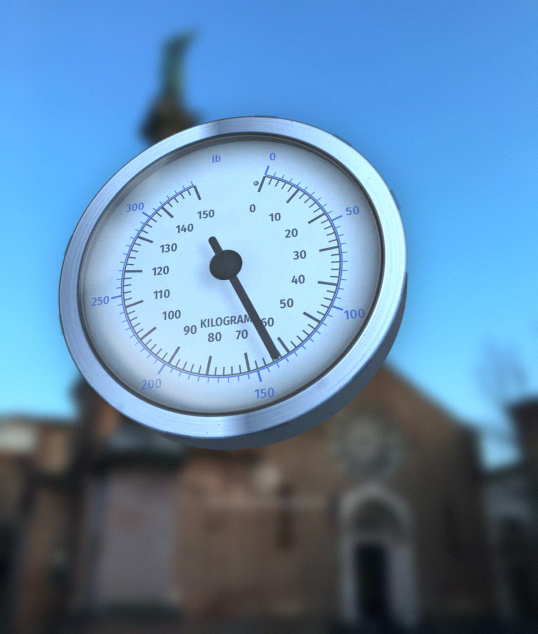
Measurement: 63 kg
